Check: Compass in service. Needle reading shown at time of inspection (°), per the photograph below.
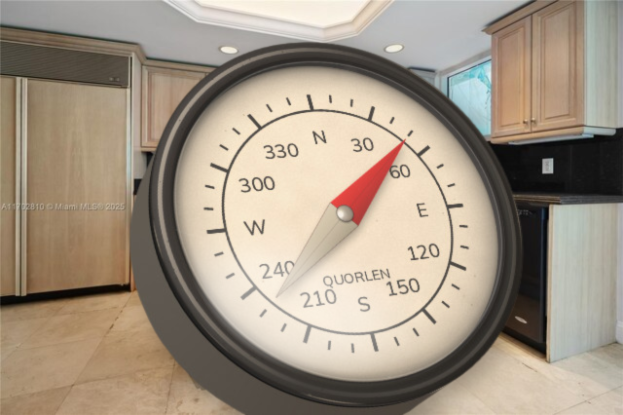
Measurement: 50 °
